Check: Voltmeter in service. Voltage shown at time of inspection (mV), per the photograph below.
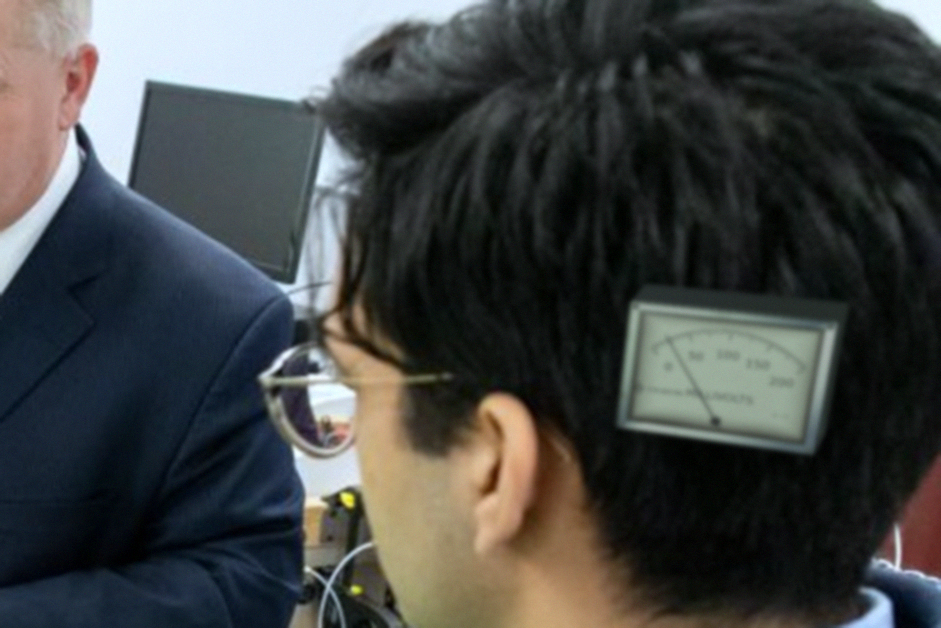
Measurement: 25 mV
